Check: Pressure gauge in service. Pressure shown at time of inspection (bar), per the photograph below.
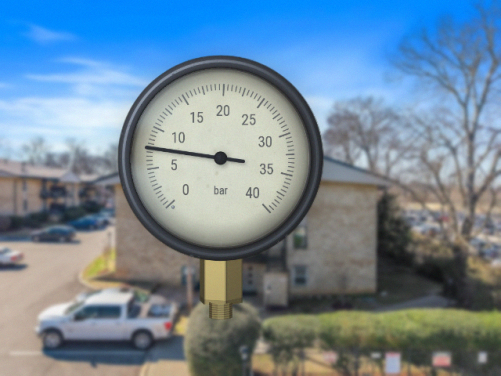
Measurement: 7.5 bar
